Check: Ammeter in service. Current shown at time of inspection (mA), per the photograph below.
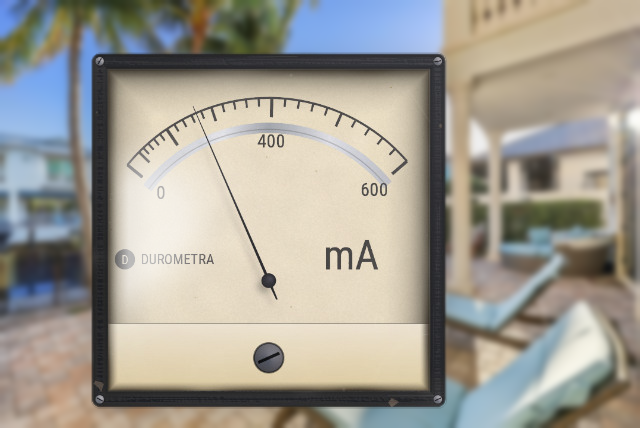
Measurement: 270 mA
